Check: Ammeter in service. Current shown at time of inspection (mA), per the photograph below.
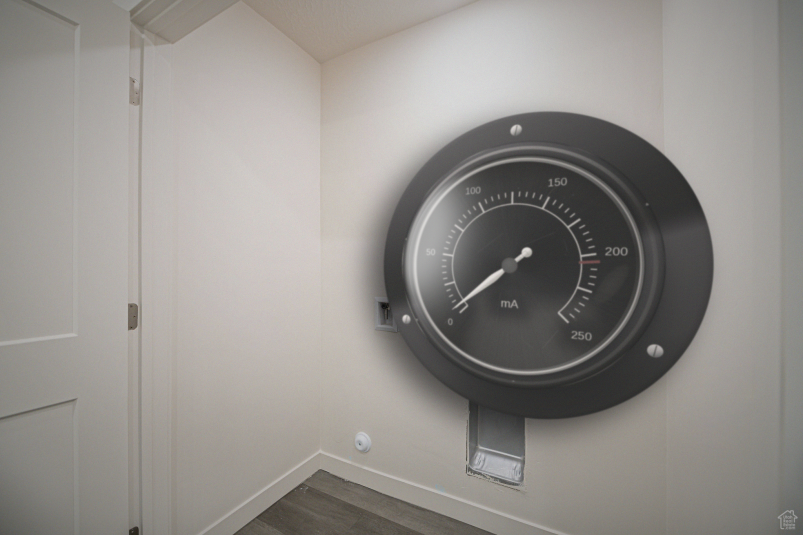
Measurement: 5 mA
